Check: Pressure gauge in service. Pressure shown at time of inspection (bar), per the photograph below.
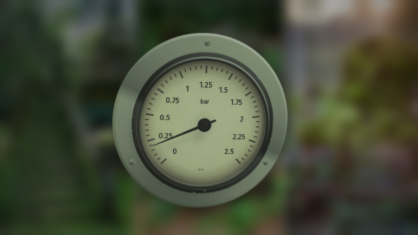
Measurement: 0.2 bar
